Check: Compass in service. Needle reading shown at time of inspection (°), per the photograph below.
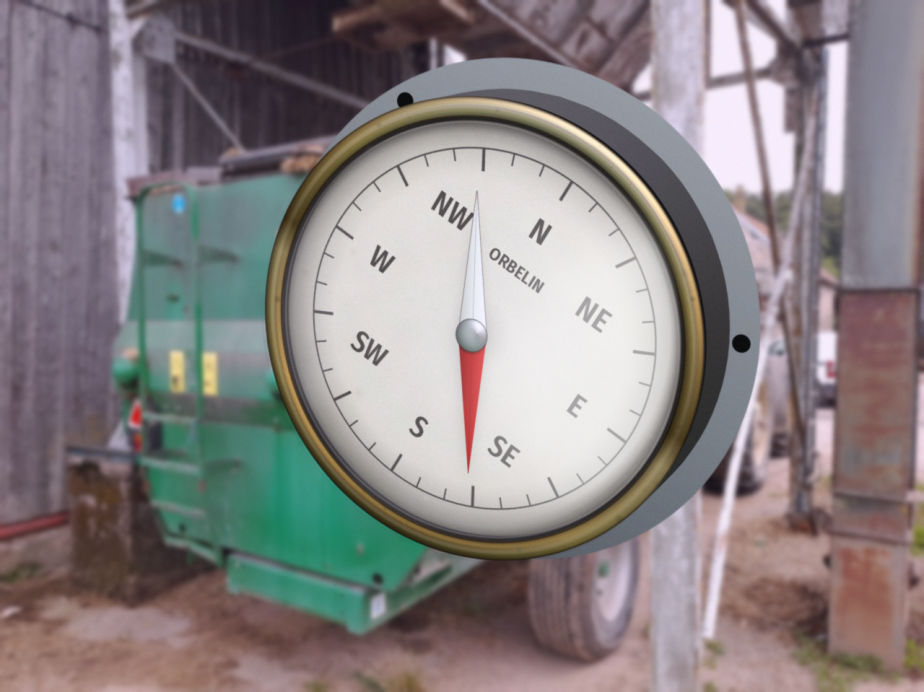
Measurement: 150 °
